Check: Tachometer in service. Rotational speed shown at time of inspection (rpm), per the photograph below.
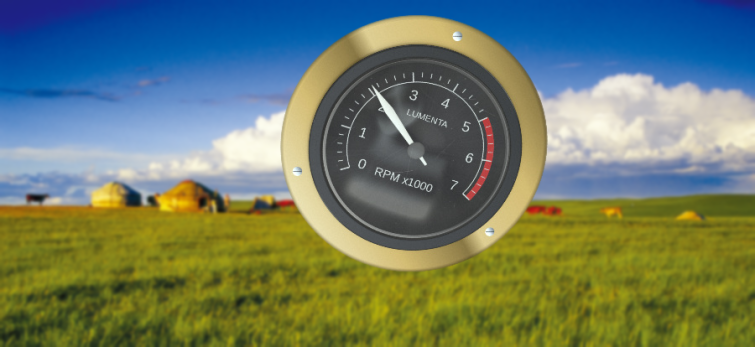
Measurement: 2100 rpm
